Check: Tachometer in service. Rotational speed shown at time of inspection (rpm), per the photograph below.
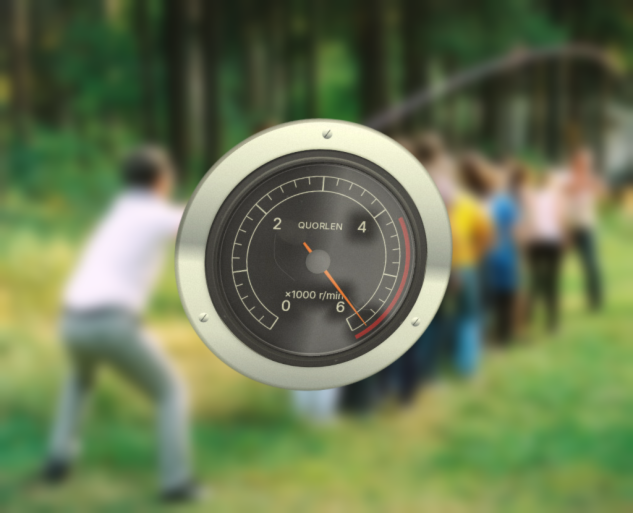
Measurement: 5800 rpm
